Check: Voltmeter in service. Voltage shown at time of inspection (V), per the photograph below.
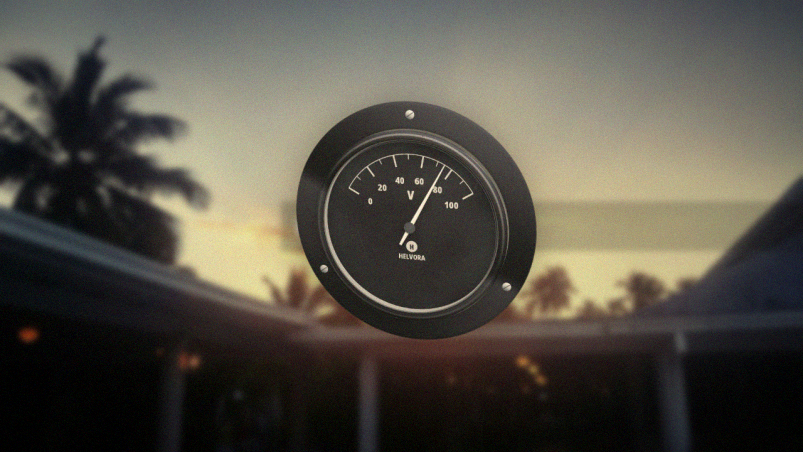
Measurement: 75 V
